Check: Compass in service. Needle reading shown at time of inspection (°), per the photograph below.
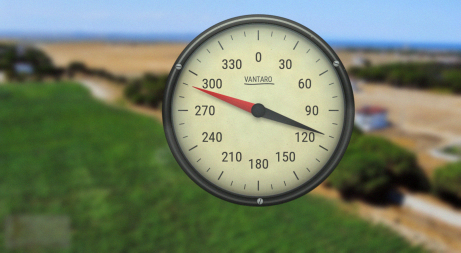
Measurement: 290 °
